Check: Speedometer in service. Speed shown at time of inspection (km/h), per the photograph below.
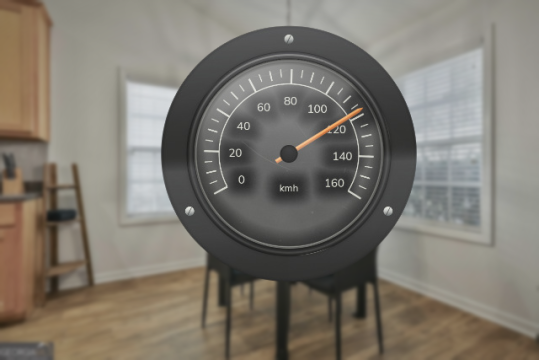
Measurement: 117.5 km/h
